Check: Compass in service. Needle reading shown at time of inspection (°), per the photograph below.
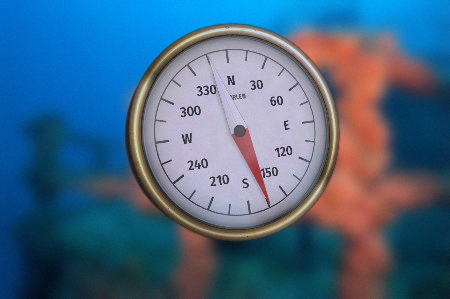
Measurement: 165 °
